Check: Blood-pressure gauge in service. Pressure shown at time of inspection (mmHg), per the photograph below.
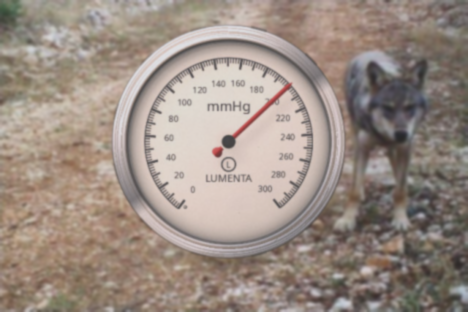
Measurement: 200 mmHg
